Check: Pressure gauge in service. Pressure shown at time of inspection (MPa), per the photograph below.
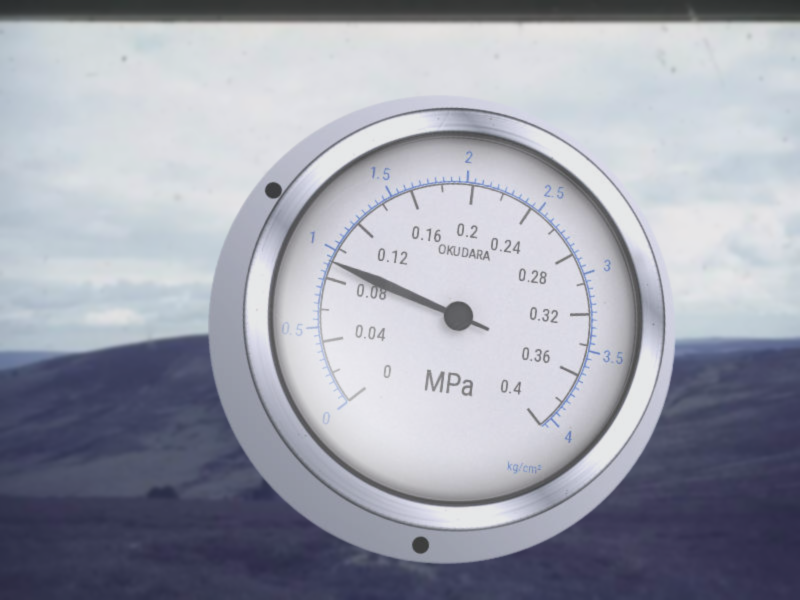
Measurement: 0.09 MPa
